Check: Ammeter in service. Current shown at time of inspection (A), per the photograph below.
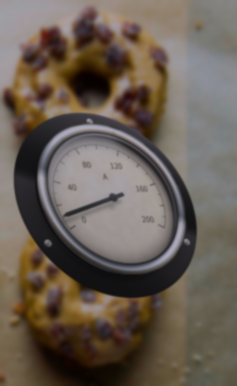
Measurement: 10 A
